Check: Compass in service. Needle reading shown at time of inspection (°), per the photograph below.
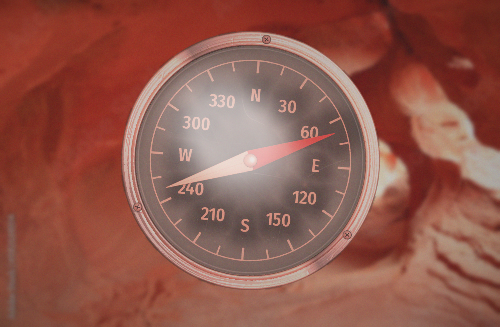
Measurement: 67.5 °
